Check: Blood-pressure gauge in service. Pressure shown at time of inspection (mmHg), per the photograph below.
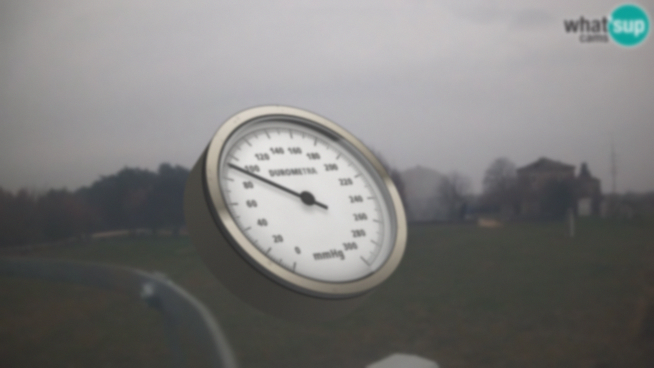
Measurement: 90 mmHg
